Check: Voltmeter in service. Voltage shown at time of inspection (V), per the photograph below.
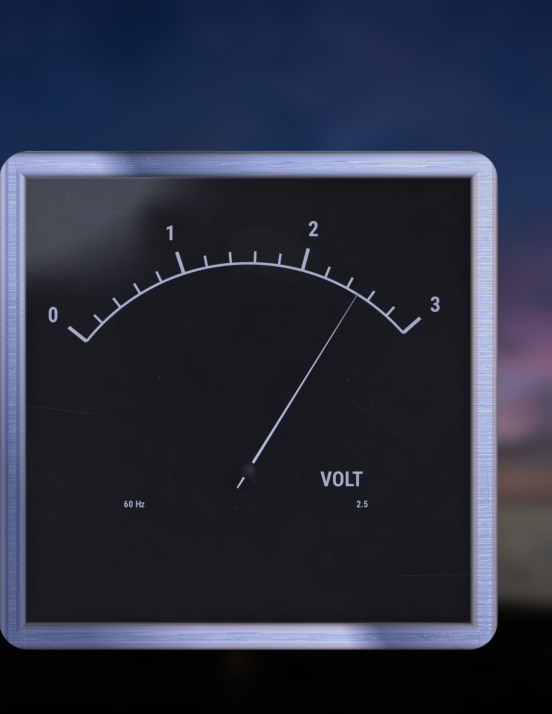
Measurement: 2.5 V
